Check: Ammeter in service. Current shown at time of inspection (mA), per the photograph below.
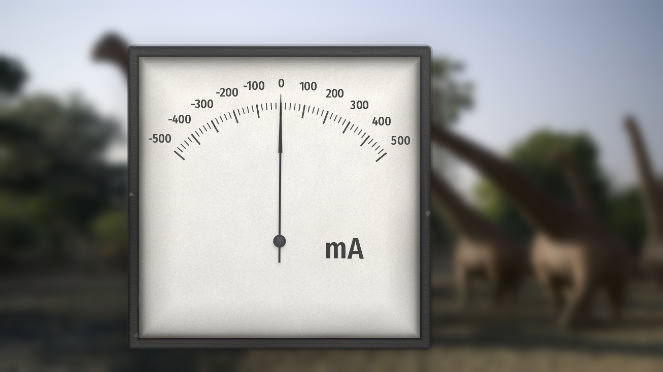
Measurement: 0 mA
